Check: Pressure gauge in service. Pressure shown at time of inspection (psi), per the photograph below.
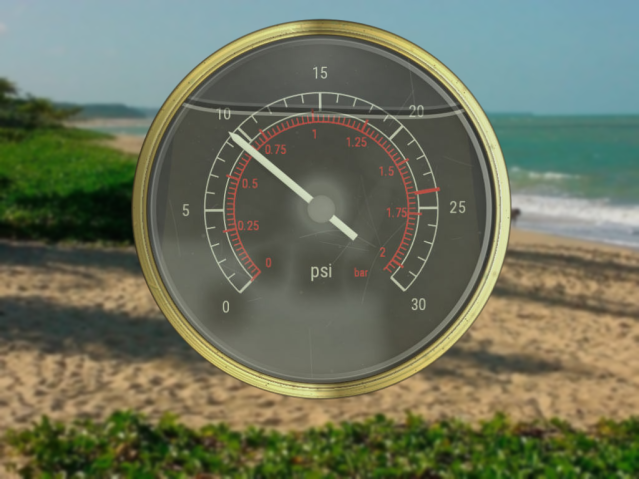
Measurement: 9.5 psi
